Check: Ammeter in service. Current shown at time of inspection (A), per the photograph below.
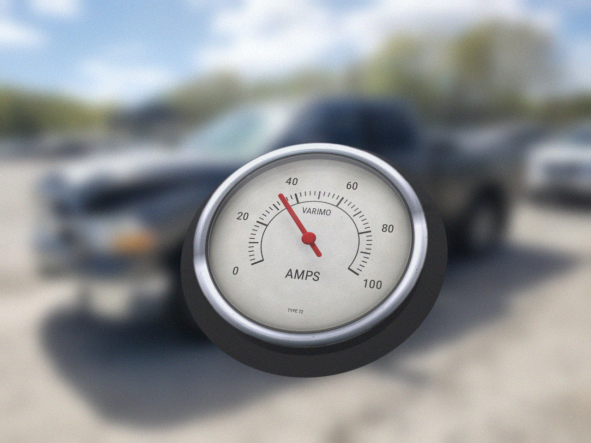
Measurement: 34 A
